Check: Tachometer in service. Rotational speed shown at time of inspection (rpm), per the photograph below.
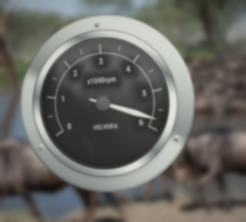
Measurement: 5750 rpm
